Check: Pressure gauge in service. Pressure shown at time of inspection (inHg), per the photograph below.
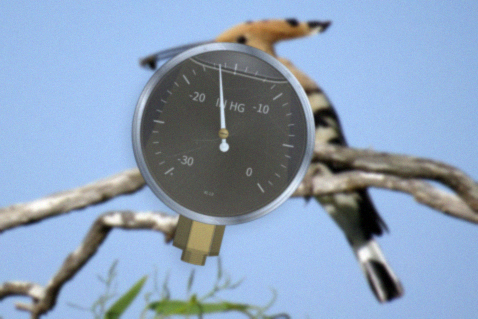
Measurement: -16.5 inHg
